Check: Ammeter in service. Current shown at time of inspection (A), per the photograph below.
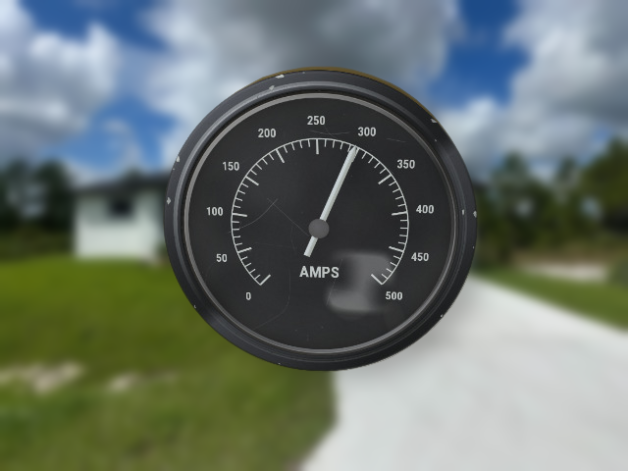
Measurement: 295 A
